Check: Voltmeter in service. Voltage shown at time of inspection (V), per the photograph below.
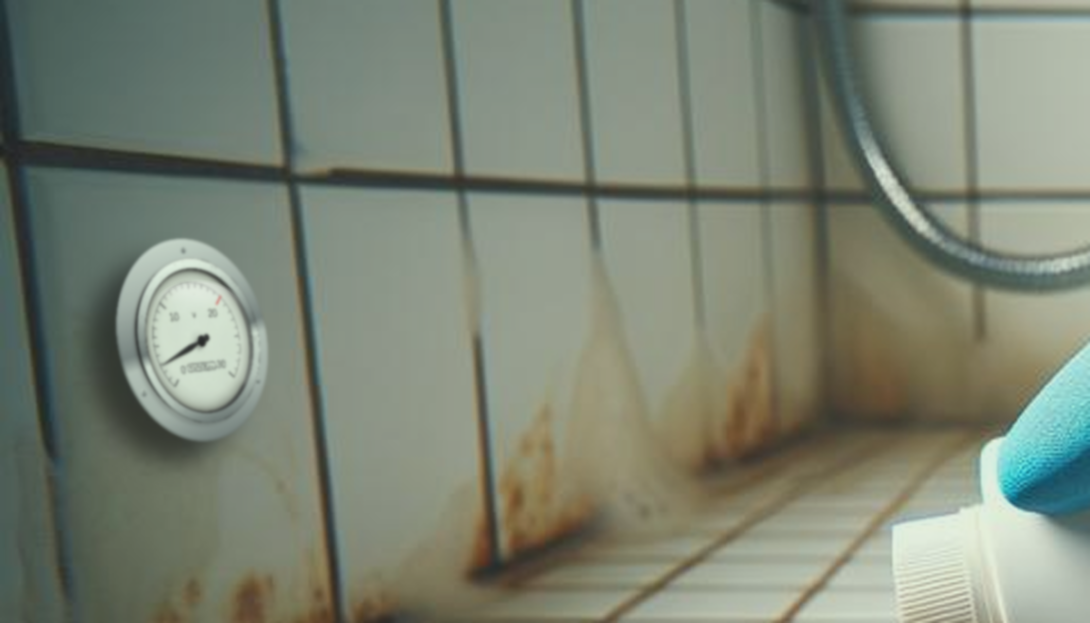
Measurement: 3 V
